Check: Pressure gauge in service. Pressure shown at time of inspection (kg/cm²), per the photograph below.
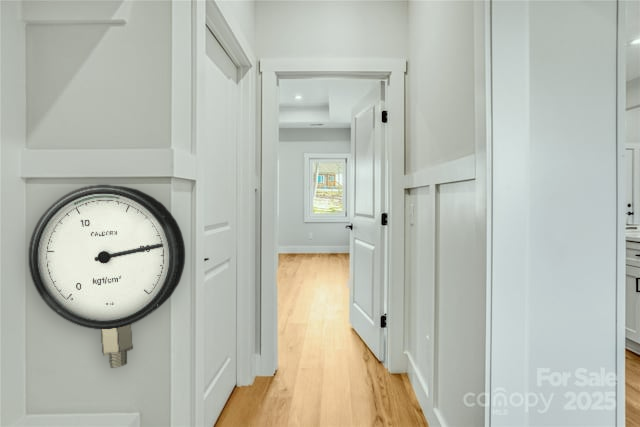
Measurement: 20 kg/cm²
